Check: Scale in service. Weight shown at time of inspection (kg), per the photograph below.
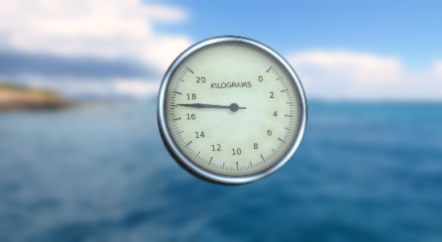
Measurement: 17 kg
